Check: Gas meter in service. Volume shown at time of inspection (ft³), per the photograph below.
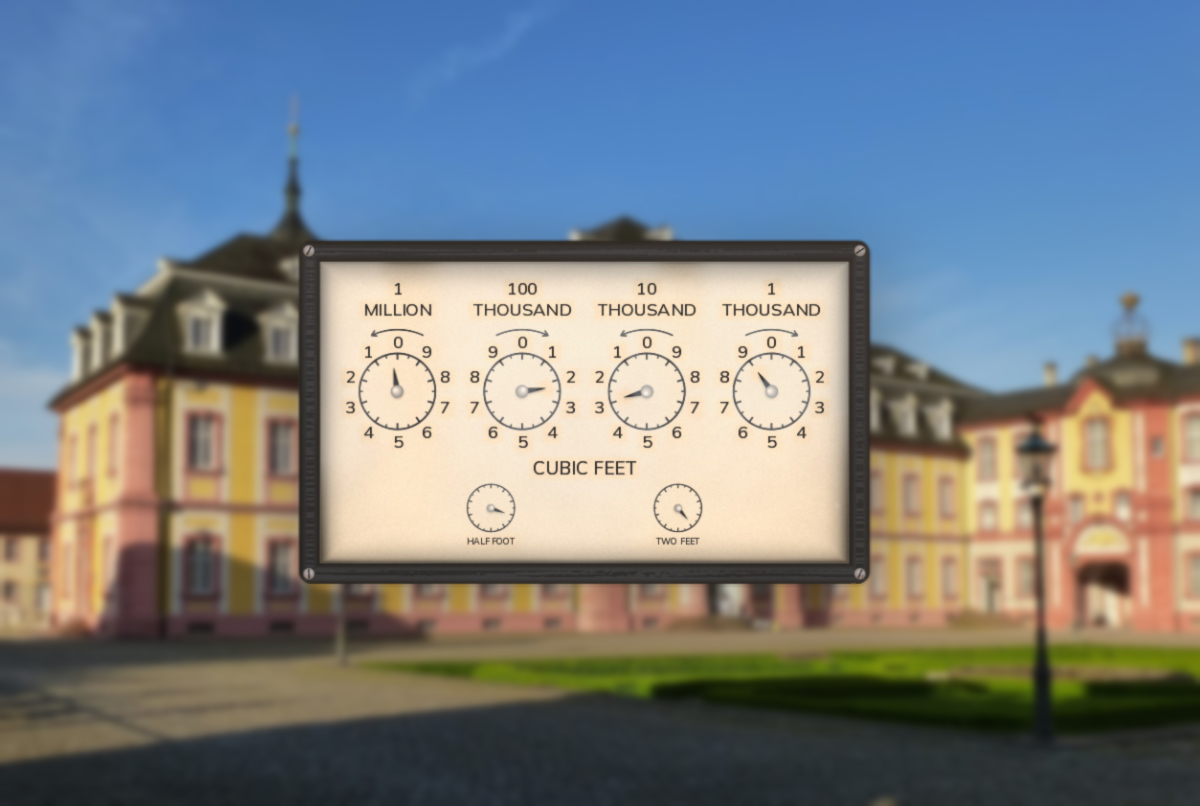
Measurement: 22900 ft³
